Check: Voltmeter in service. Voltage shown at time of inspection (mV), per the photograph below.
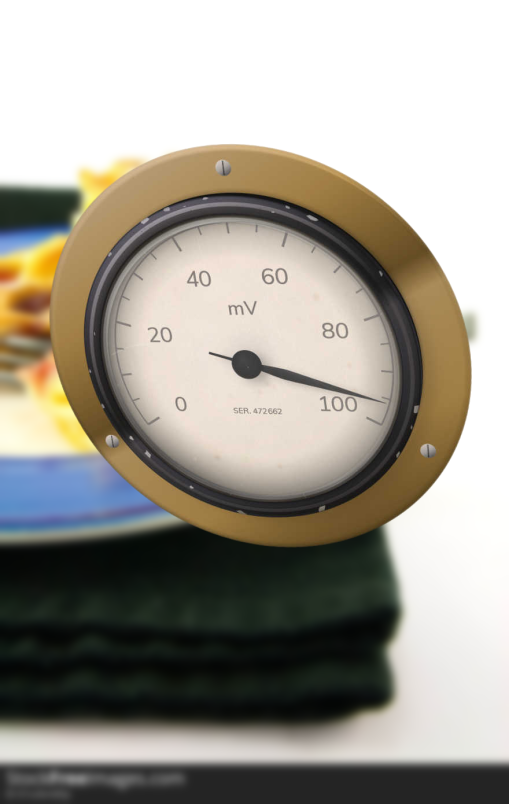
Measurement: 95 mV
